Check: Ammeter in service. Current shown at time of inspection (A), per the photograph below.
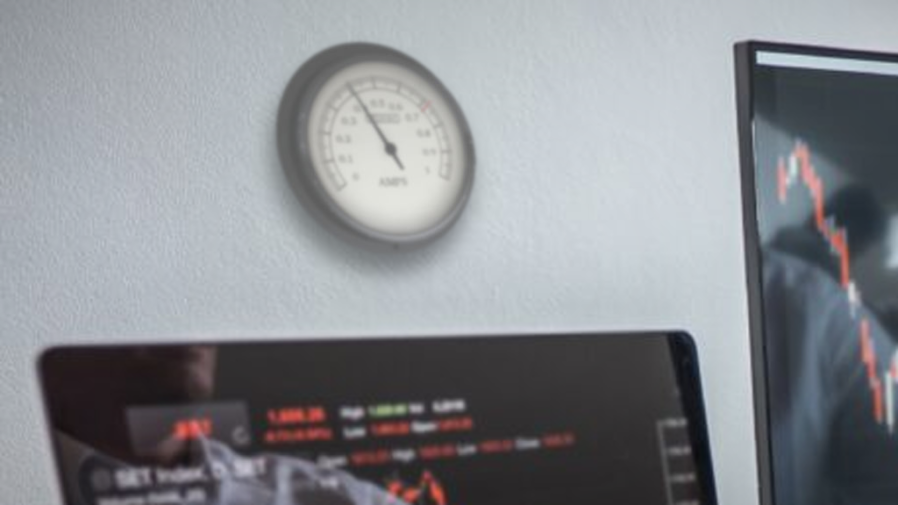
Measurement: 0.4 A
